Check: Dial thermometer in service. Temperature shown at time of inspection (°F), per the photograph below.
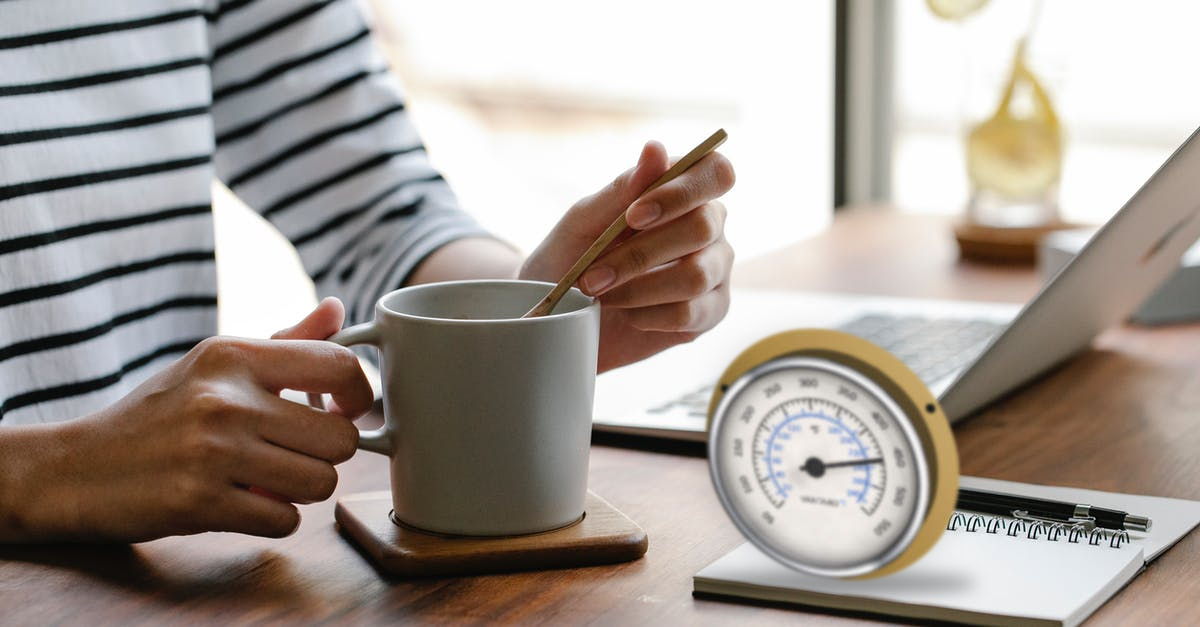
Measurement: 450 °F
